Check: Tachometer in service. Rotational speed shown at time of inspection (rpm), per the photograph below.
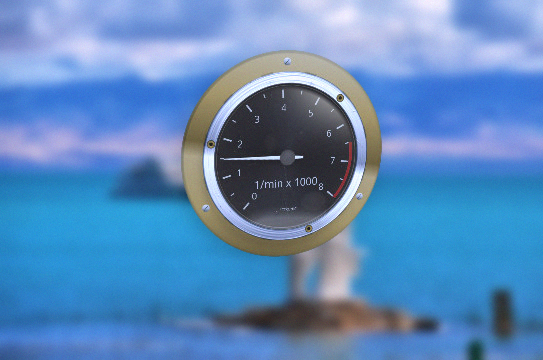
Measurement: 1500 rpm
